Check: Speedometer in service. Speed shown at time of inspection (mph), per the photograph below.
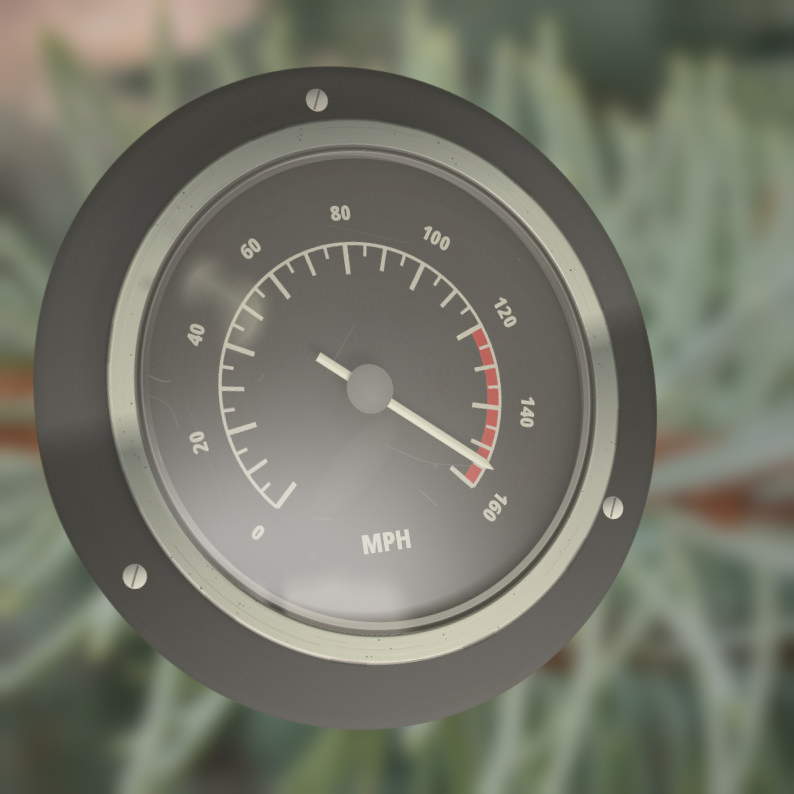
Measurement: 155 mph
